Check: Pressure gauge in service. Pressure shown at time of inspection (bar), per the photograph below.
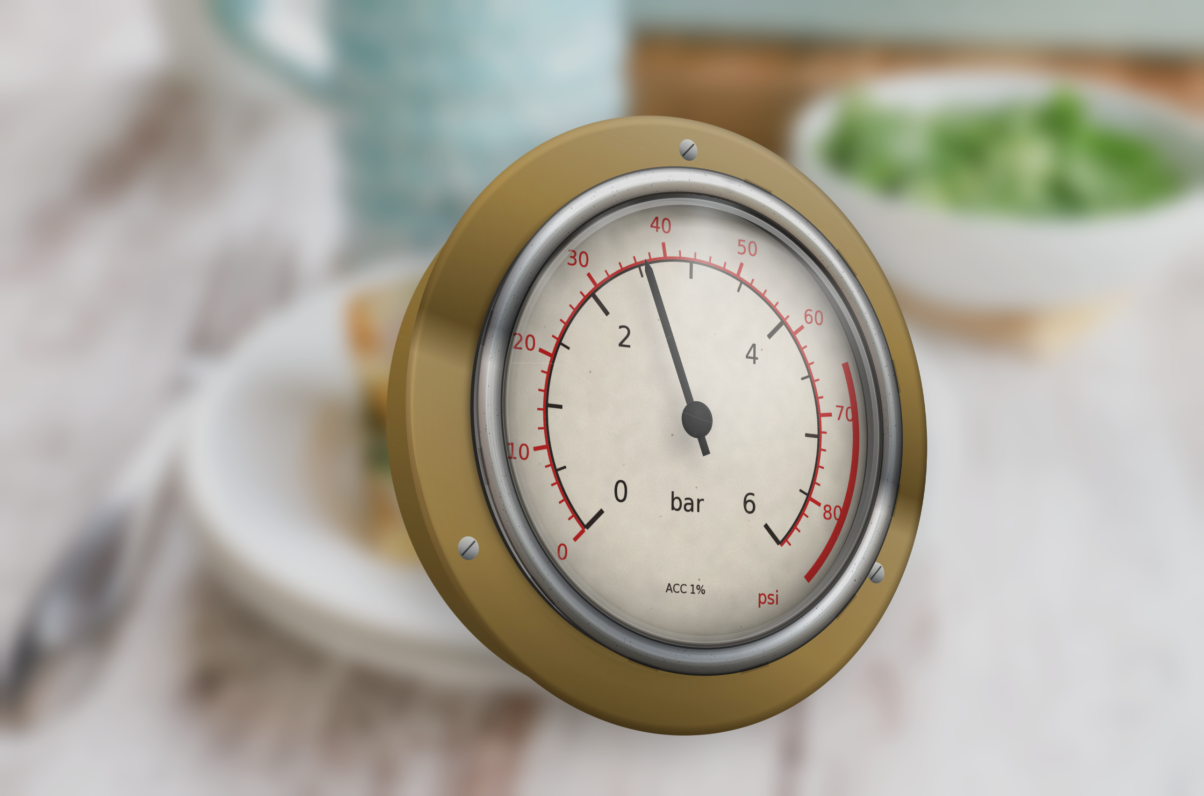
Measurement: 2.5 bar
